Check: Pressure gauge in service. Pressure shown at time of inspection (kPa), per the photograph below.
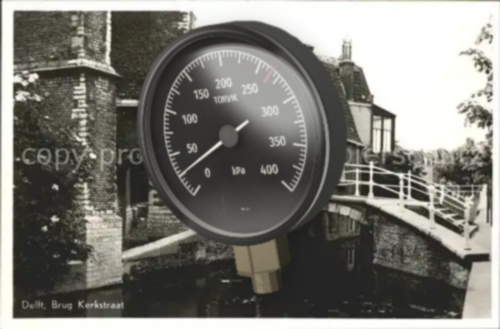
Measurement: 25 kPa
